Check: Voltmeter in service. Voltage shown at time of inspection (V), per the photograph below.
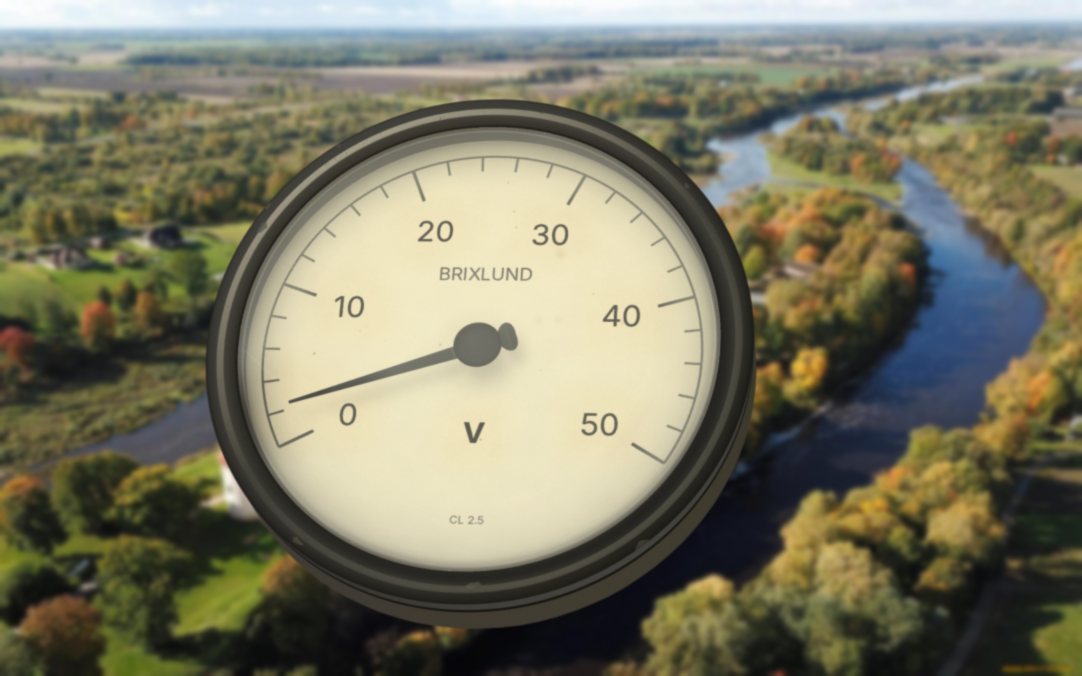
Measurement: 2 V
